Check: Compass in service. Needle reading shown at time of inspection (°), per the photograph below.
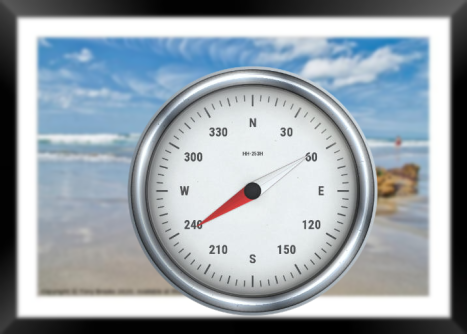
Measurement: 237.5 °
